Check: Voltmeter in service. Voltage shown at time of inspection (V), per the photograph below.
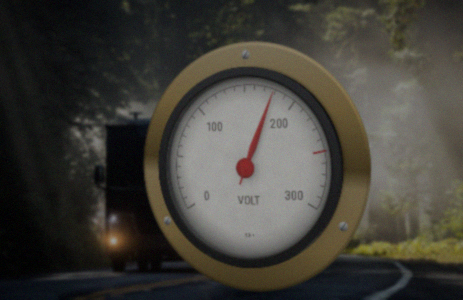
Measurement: 180 V
